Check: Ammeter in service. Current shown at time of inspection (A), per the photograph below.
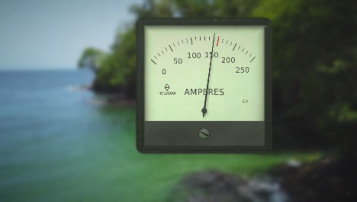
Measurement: 150 A
